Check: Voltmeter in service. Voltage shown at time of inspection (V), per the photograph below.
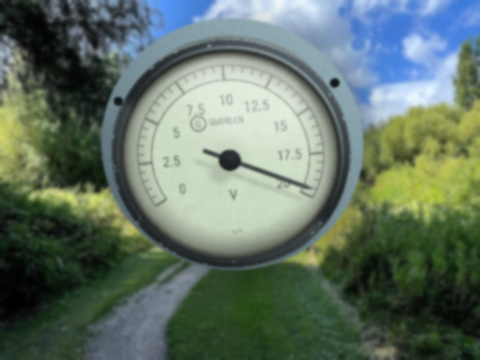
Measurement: 19.5 V
